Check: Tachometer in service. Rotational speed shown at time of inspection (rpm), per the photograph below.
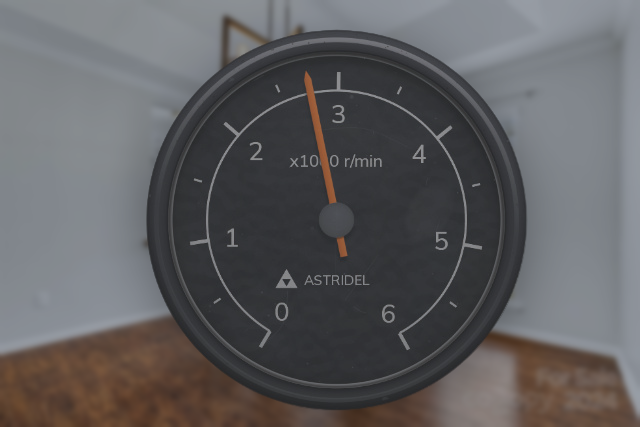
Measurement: 2750 rpm
